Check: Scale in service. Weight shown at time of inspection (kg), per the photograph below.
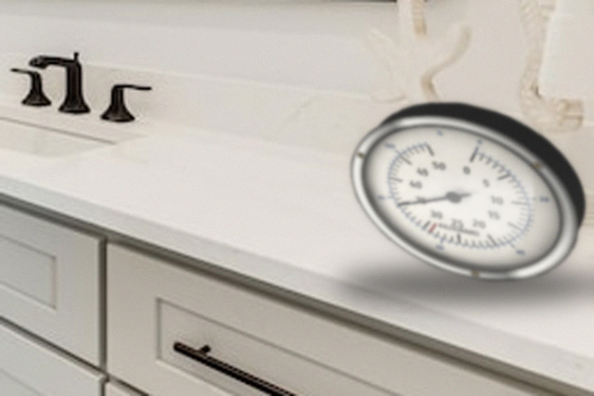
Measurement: 35 kg
